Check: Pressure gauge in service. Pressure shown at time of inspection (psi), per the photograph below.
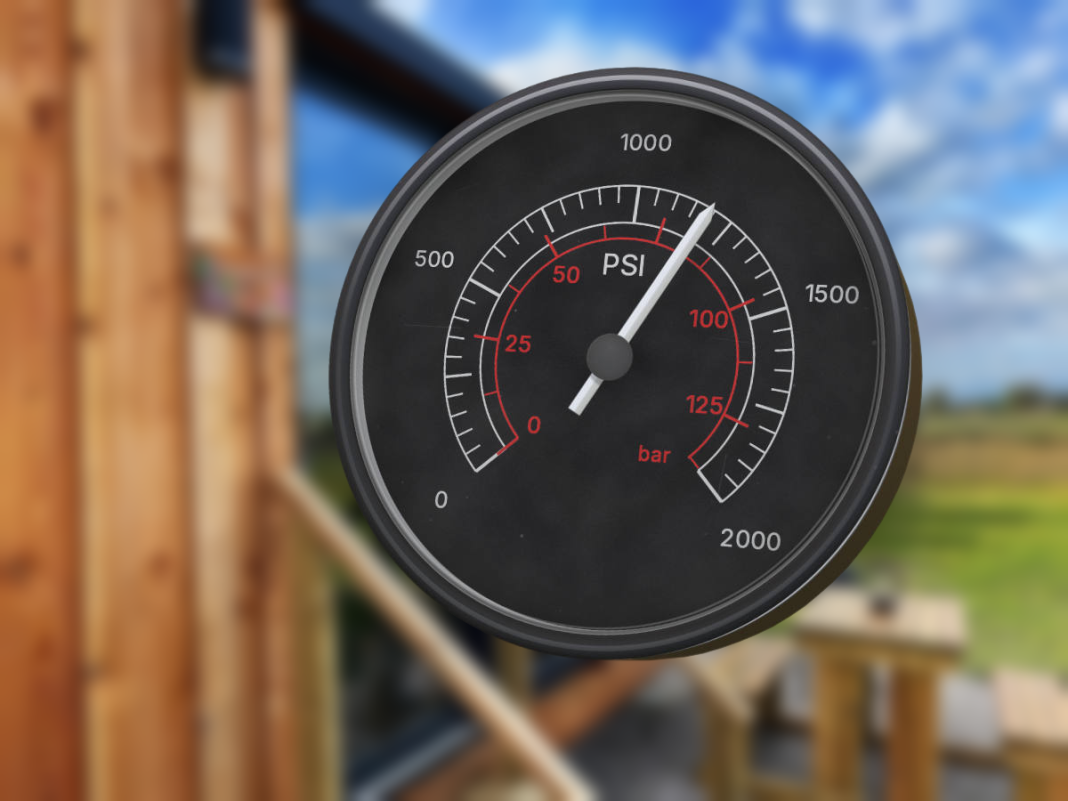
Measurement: 1200 psi
